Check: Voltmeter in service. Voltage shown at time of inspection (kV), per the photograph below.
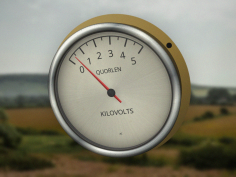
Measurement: 0.5 kV
